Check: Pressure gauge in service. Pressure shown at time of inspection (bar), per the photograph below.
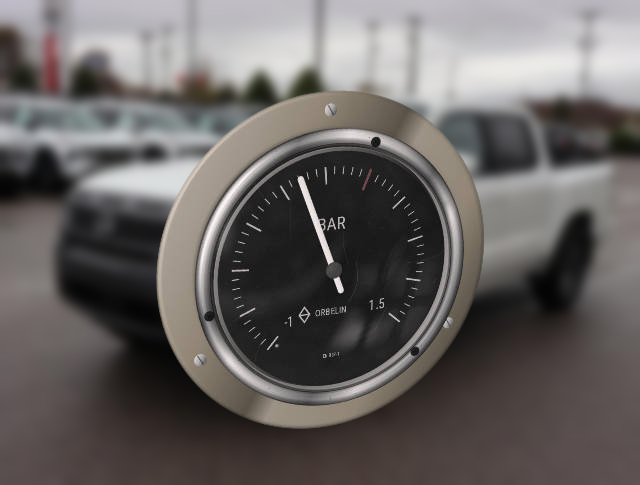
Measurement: 0.1 bar
